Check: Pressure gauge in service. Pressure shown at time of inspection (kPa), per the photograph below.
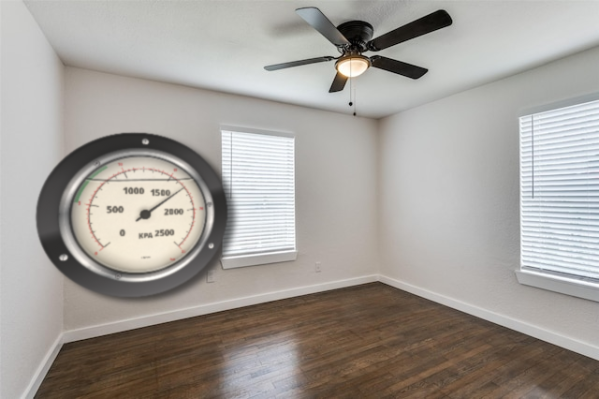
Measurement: 1700 kPa
